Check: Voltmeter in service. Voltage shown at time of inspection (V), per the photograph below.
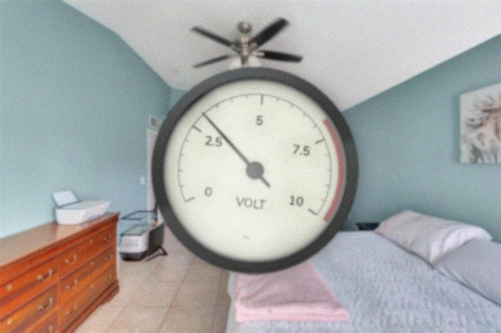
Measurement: 3 V
